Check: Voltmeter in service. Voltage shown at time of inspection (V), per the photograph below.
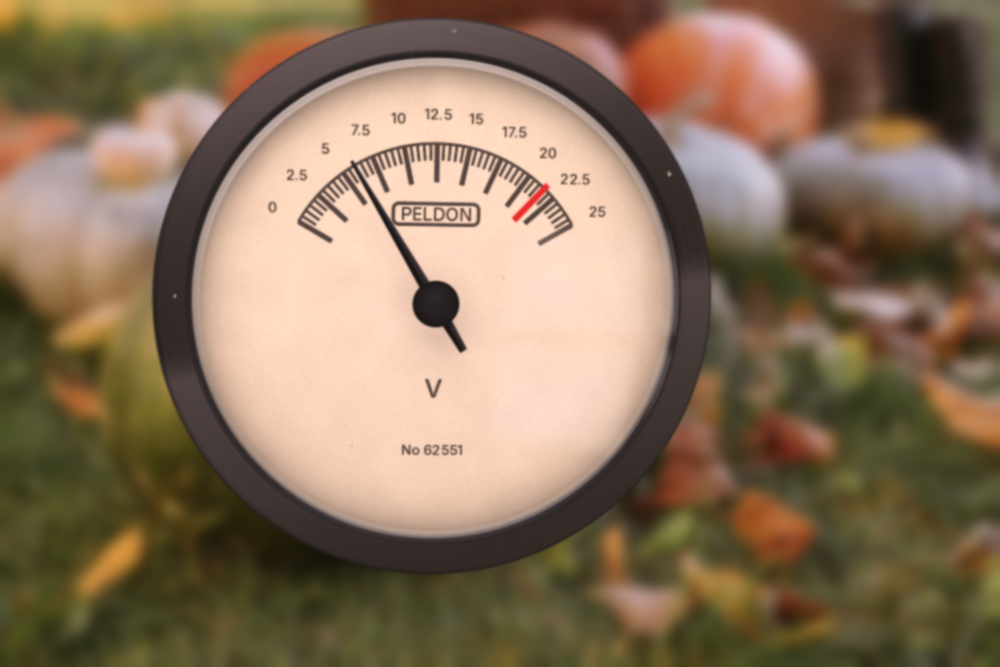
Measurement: 6 V
